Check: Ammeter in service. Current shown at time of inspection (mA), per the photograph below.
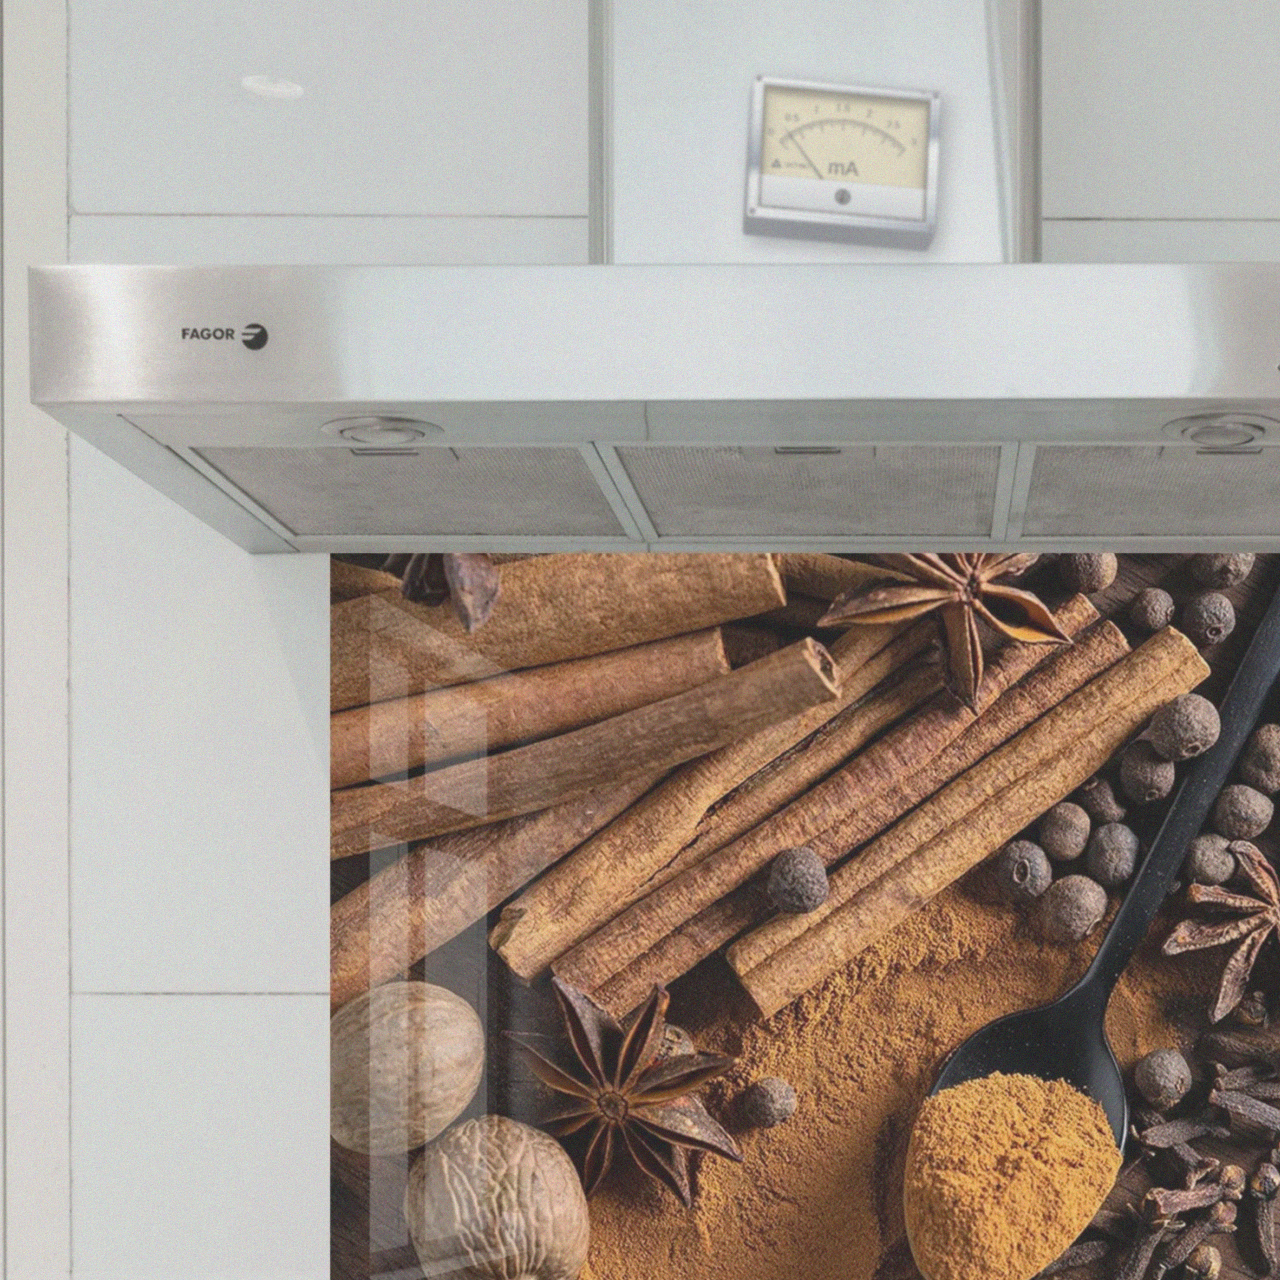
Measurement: 0.25 mA
